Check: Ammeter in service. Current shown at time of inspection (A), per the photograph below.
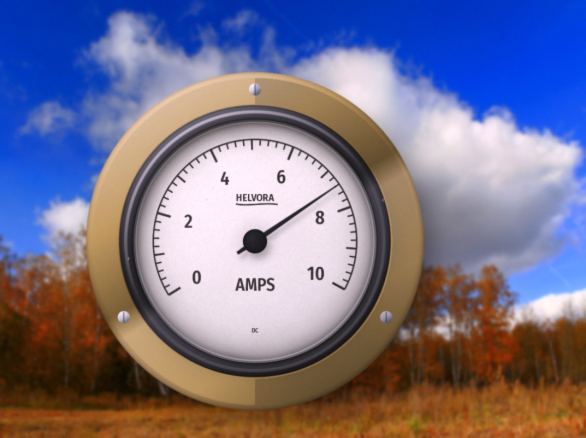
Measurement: 7.4 A
